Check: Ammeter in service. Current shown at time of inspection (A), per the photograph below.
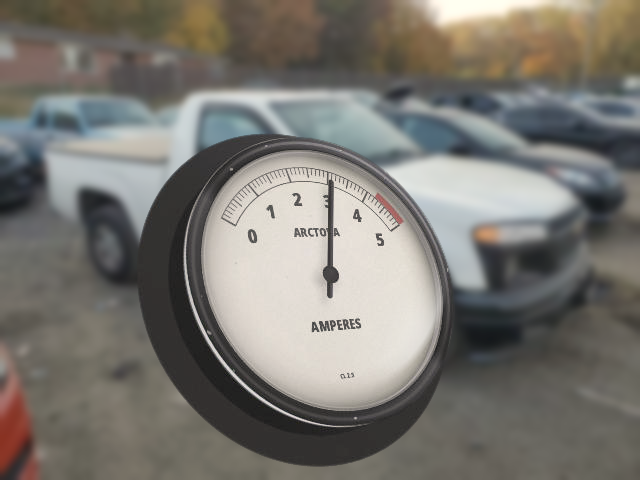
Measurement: 3 A
